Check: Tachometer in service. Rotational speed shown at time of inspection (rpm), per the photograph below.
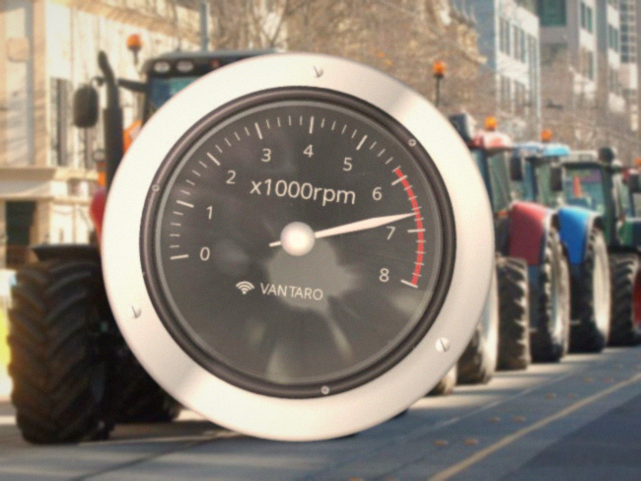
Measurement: 6700 rpm
